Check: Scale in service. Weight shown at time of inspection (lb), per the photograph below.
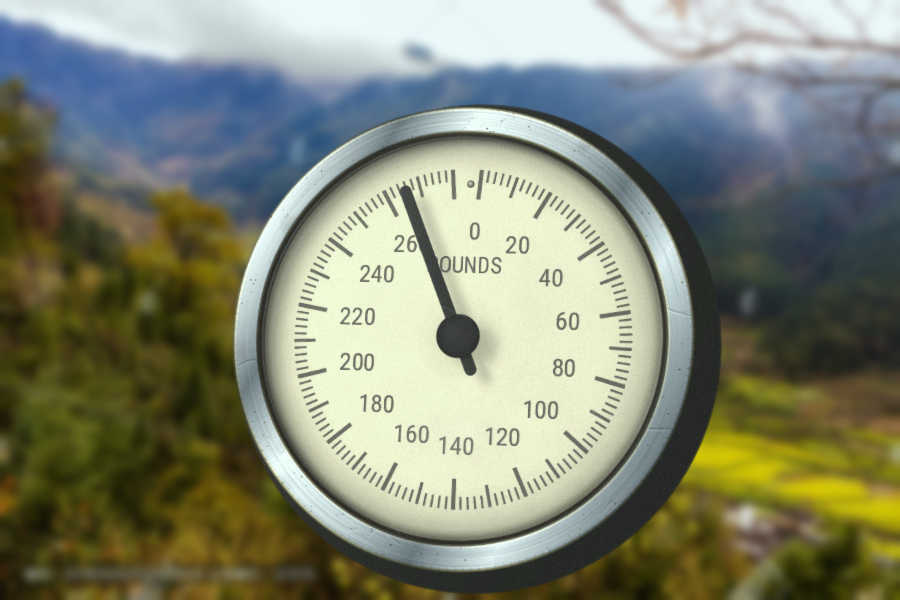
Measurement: 266 lb
